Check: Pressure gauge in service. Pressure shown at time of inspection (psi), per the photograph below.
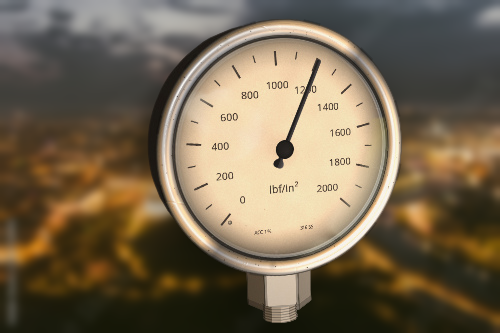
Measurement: 1200 psi
